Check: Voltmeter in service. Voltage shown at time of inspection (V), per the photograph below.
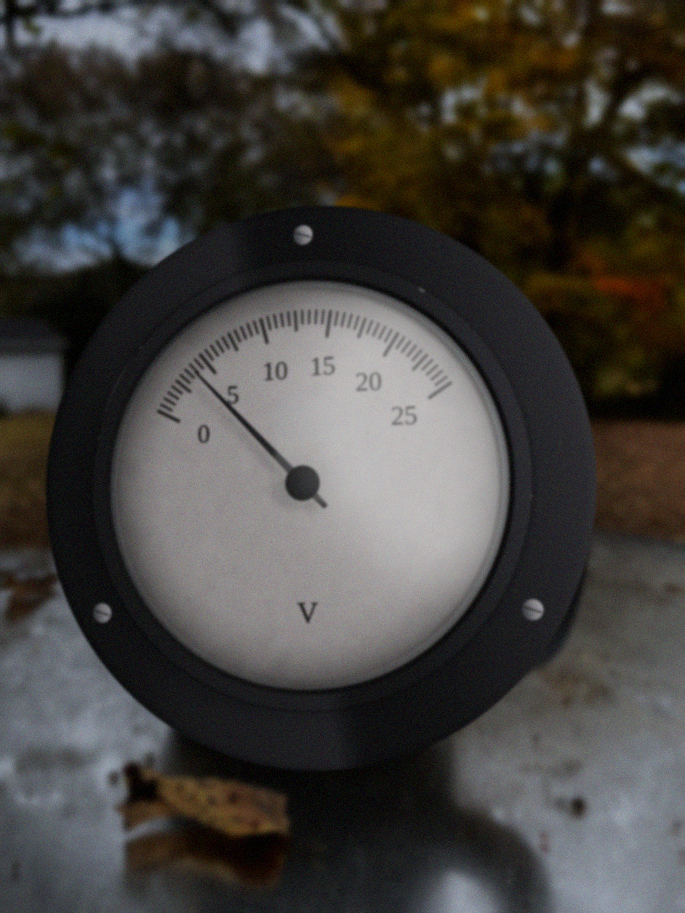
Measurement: 4 V
